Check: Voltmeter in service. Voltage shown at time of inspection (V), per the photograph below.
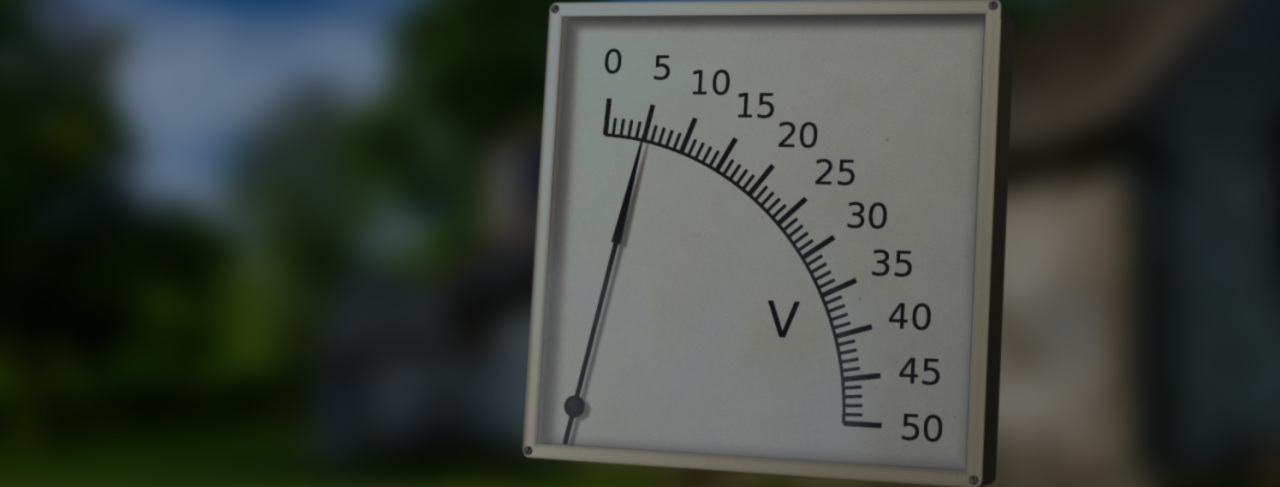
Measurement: 5 V
